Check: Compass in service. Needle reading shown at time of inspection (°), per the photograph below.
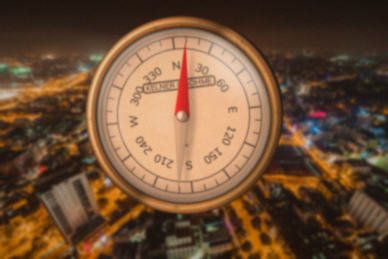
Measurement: 10 °
